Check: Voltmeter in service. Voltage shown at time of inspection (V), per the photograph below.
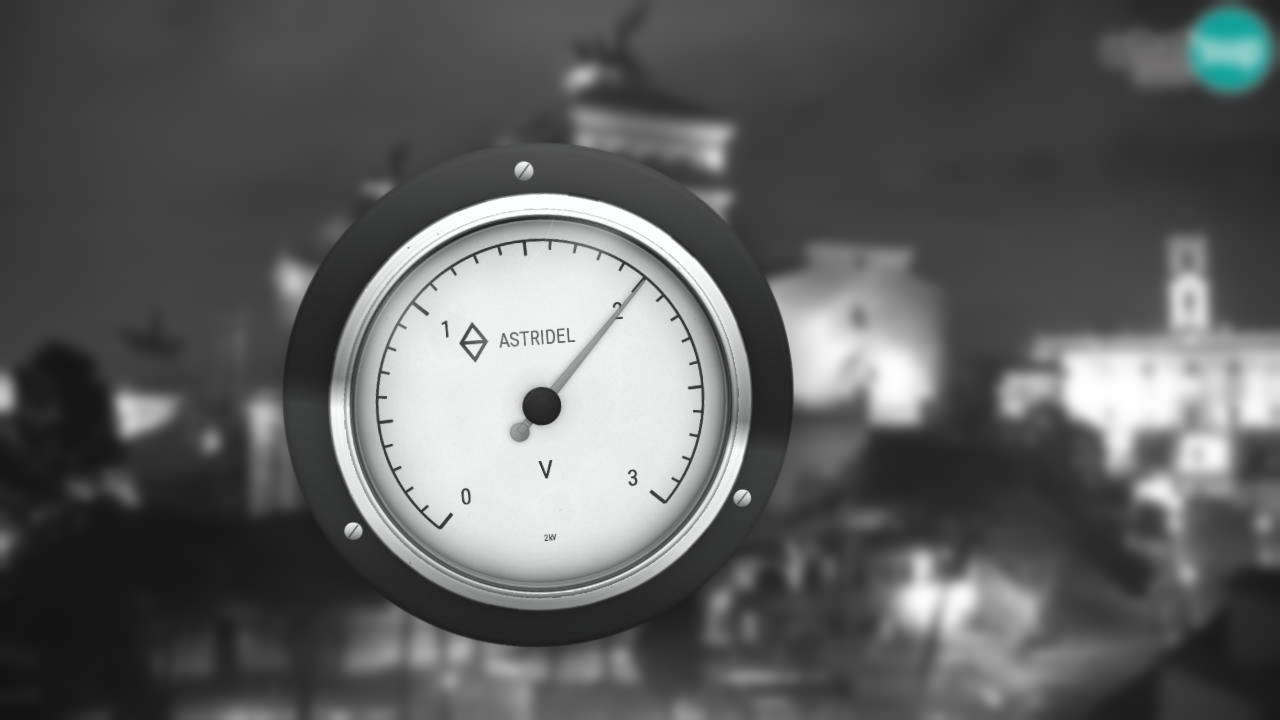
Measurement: 2 V
